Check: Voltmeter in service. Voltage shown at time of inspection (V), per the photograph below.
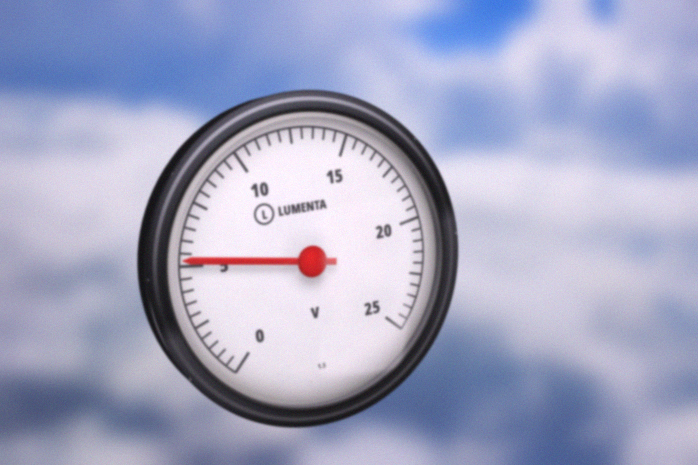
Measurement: 5.25 V
